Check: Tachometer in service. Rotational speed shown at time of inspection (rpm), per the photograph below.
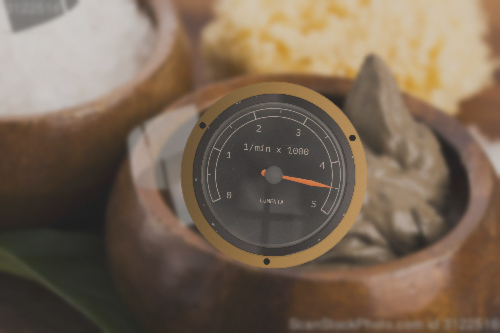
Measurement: 4500 rpm
